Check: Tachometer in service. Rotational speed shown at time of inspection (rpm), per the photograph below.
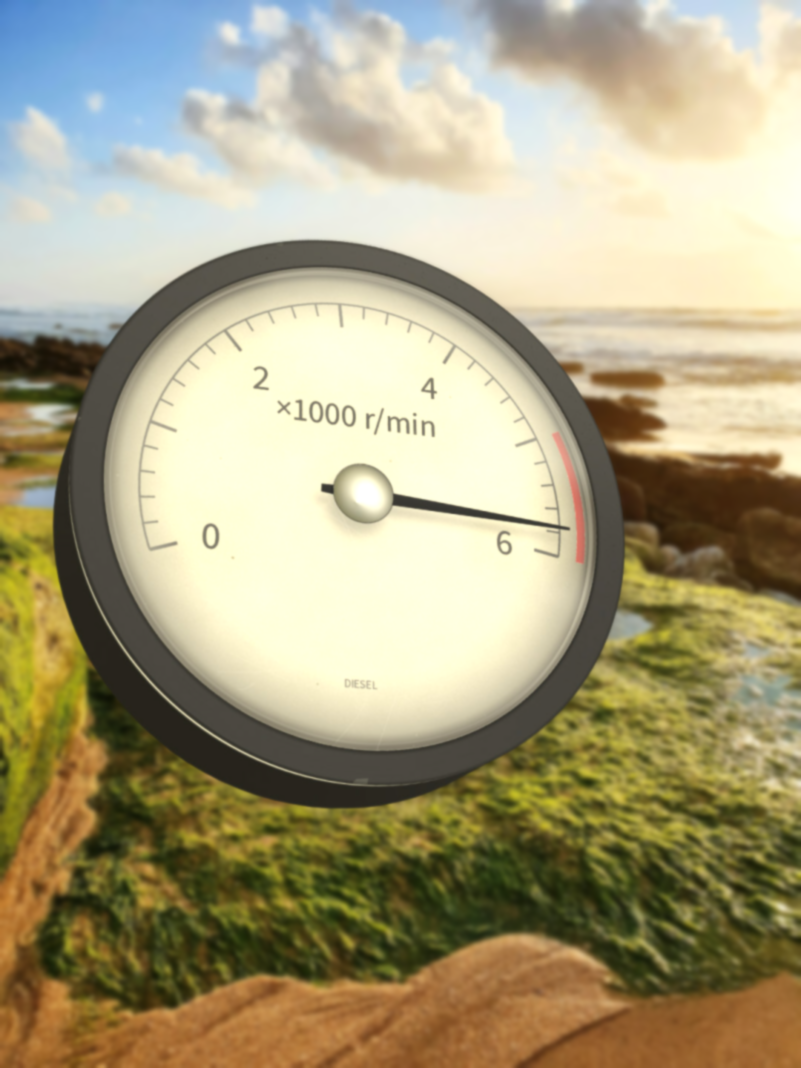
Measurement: 5800 rpm
